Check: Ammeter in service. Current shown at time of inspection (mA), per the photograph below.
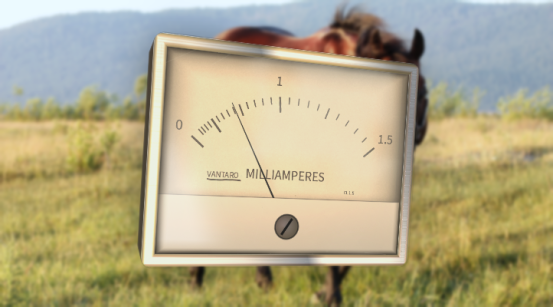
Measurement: 0.7 mA
